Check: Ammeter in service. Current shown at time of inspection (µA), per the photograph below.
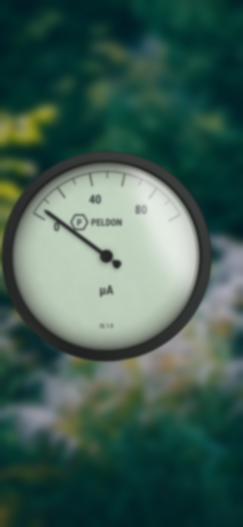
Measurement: 5 µA
